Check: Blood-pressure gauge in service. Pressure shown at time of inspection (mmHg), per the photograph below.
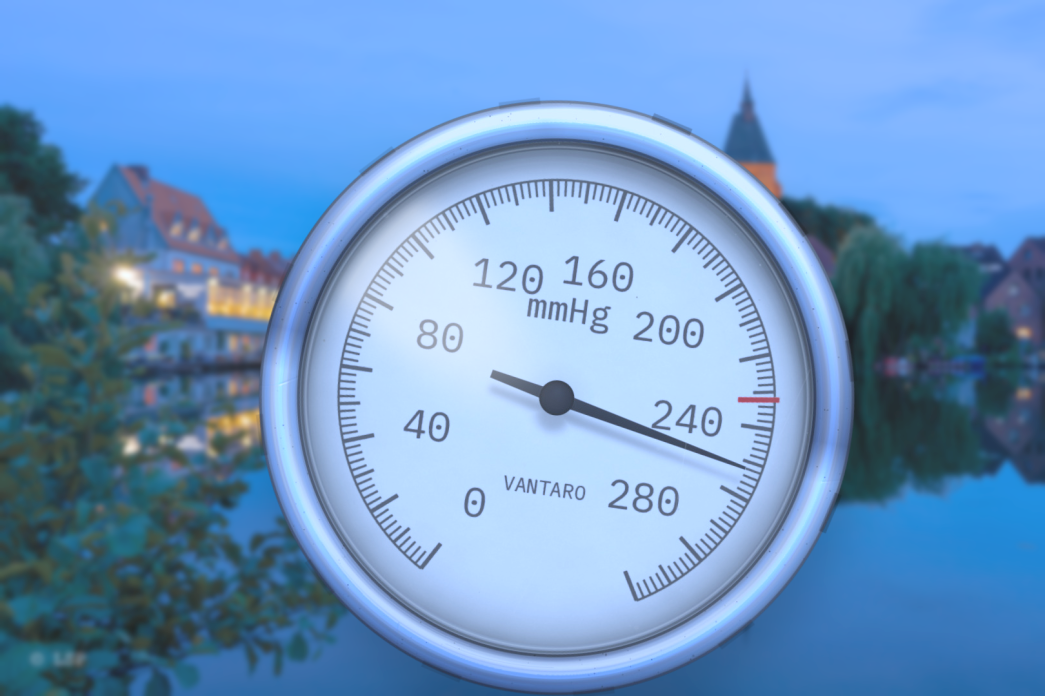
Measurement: 252 mmHg
